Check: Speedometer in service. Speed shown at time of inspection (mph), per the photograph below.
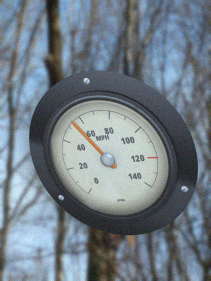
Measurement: 55 mph
